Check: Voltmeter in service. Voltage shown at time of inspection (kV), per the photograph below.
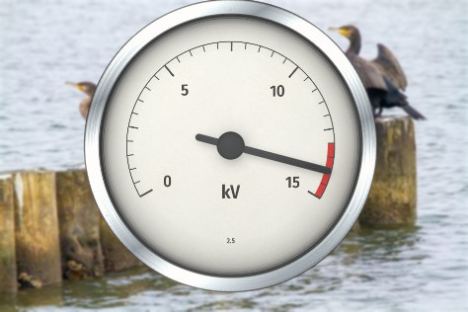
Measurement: 14 kV
